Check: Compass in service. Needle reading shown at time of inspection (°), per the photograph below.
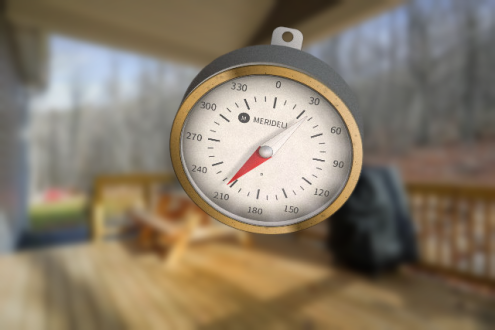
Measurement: 215 °
